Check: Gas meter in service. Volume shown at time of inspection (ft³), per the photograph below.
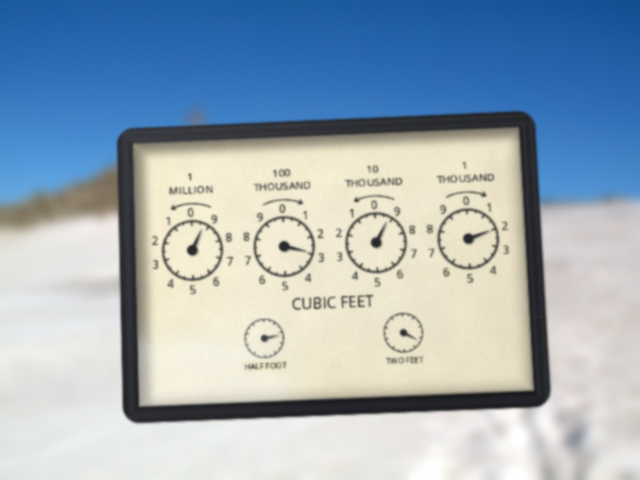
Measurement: 929200 ft³
